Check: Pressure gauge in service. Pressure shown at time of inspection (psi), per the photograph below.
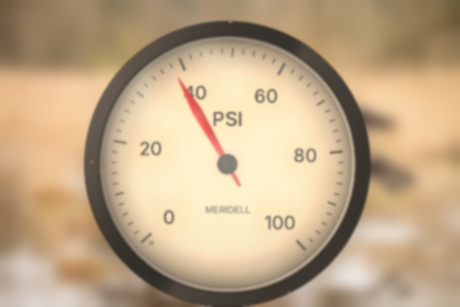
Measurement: 38 psi
